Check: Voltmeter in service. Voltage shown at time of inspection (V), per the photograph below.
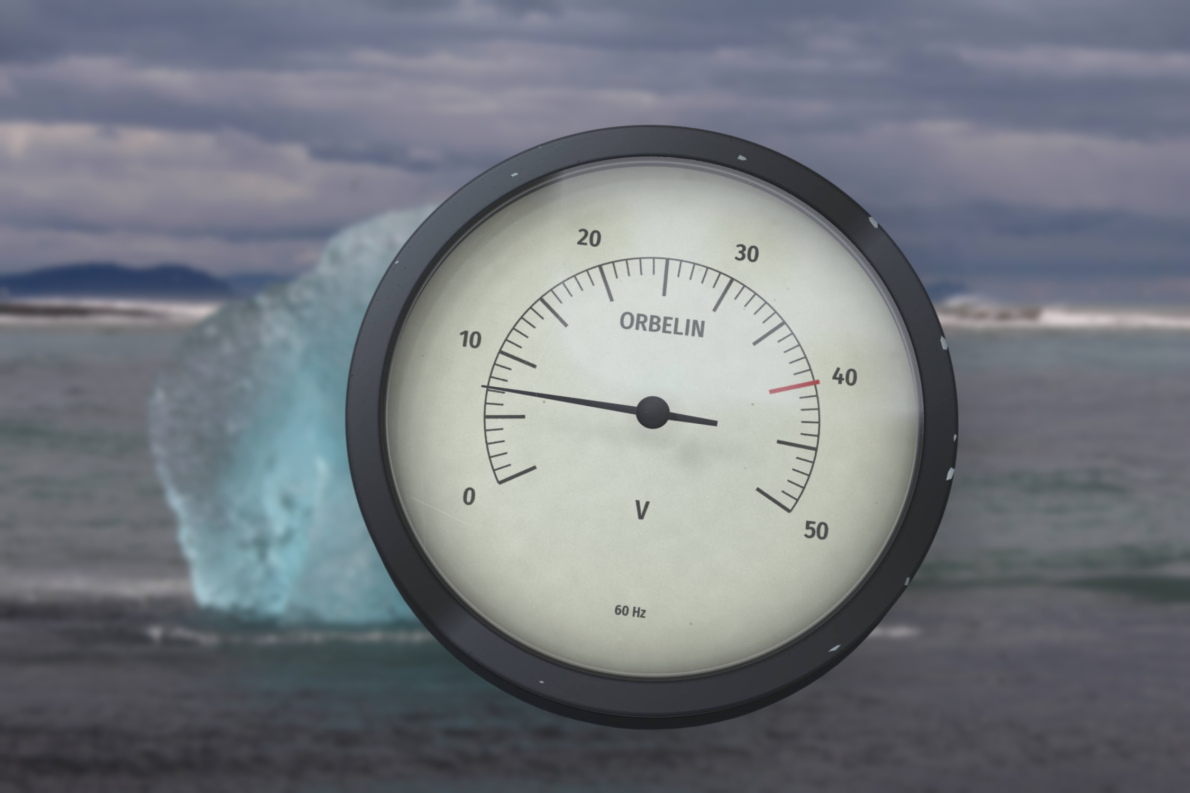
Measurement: 7 V
